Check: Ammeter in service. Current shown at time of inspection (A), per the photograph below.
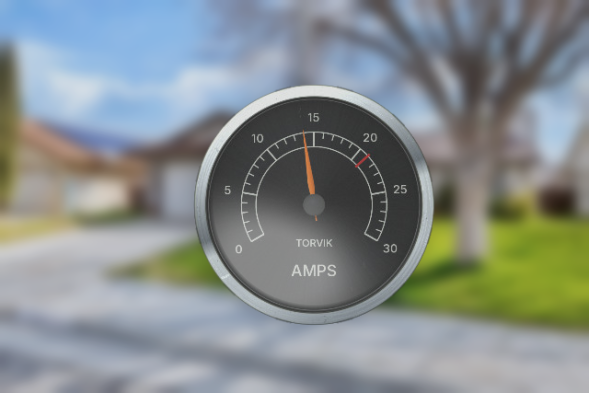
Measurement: 14 A
